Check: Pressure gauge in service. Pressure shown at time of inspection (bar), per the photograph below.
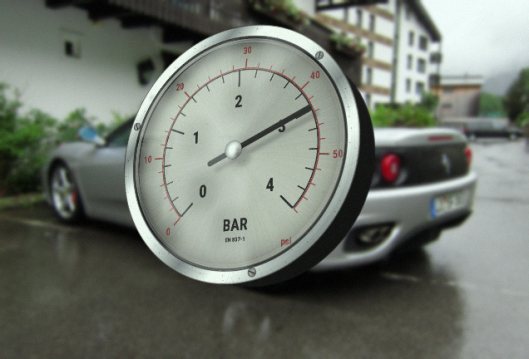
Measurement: 3 bar
